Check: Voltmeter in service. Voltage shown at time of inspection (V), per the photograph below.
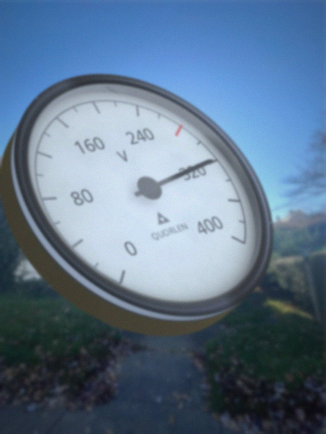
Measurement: 320 V
